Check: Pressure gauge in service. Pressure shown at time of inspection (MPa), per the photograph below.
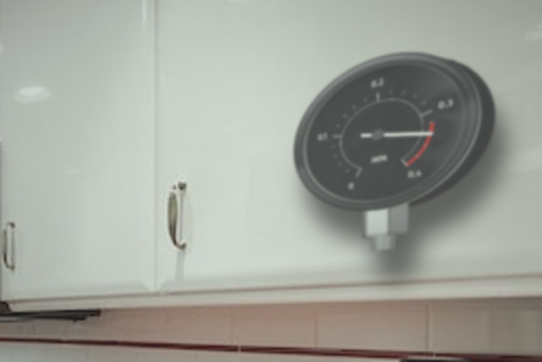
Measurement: 0.34 MPa
